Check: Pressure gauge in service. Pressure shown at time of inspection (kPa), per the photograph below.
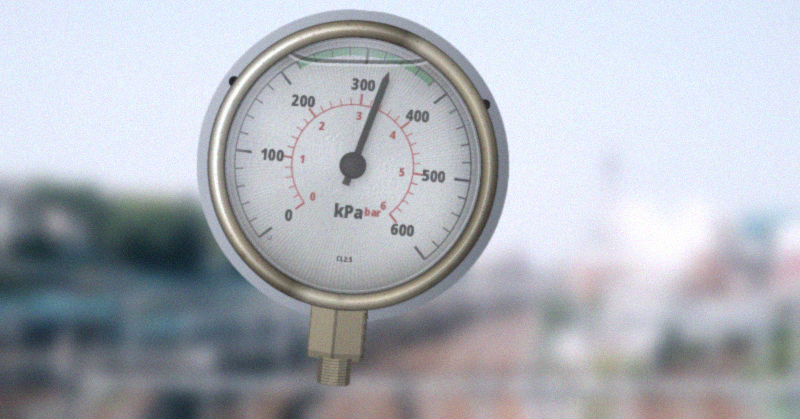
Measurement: 330 kPa
